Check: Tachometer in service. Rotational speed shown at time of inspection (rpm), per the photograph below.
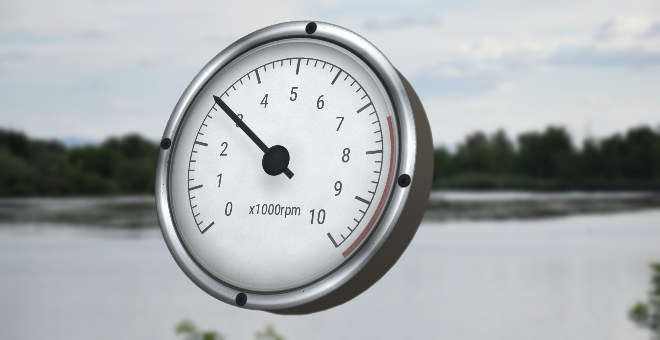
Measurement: 3000 rpm
